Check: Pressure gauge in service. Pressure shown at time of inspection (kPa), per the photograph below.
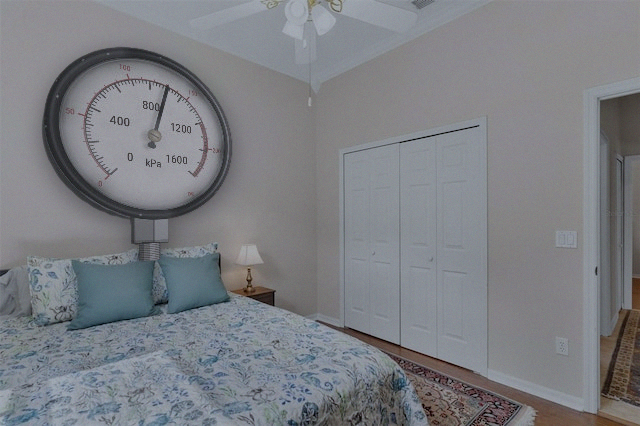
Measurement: 900 kPa
